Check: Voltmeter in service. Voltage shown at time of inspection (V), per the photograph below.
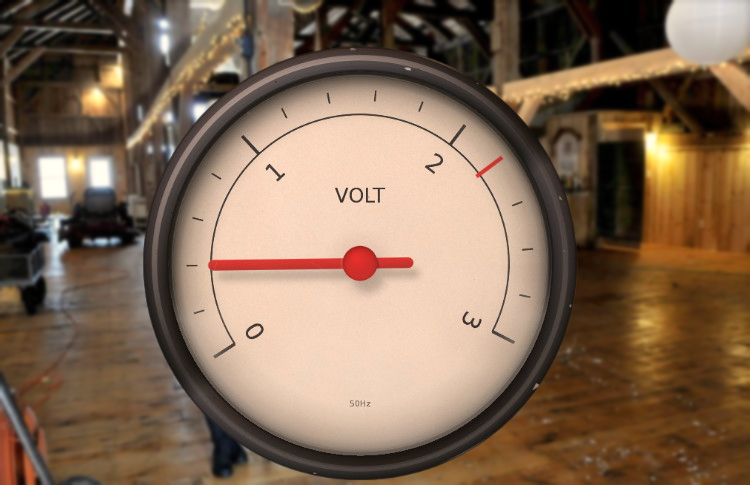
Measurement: 0.4 V
